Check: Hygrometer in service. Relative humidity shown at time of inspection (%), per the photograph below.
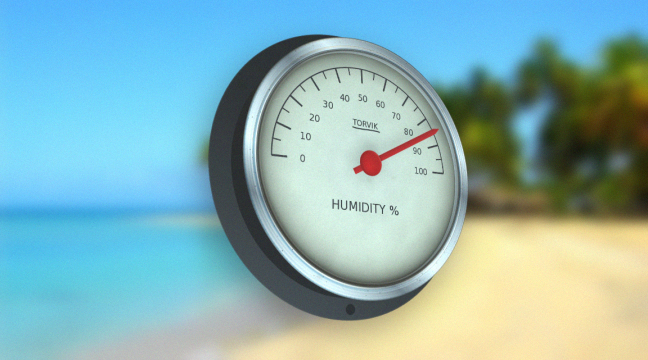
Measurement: 85 %
